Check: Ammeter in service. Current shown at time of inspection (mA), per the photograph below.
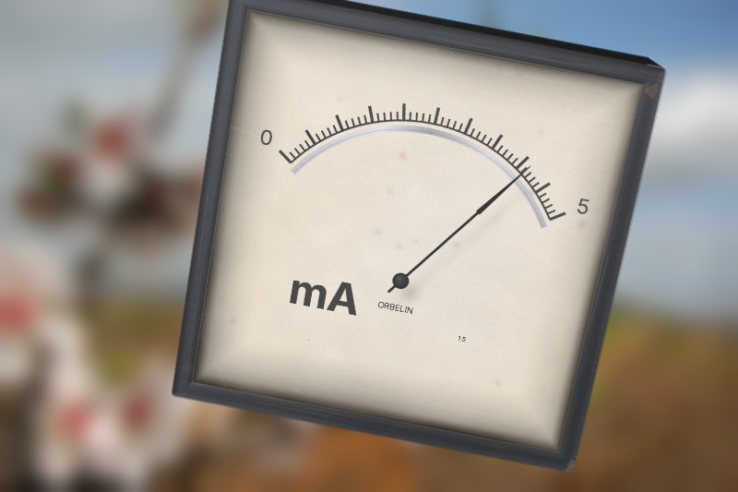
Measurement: 4.1 mA
